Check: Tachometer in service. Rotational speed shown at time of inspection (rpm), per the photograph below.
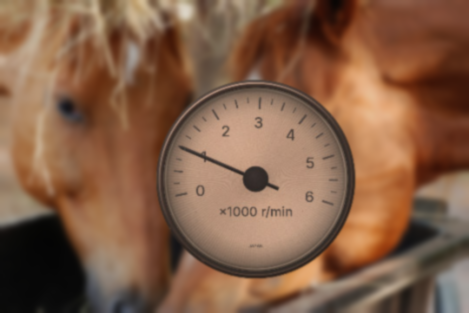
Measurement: 1000 rpm
